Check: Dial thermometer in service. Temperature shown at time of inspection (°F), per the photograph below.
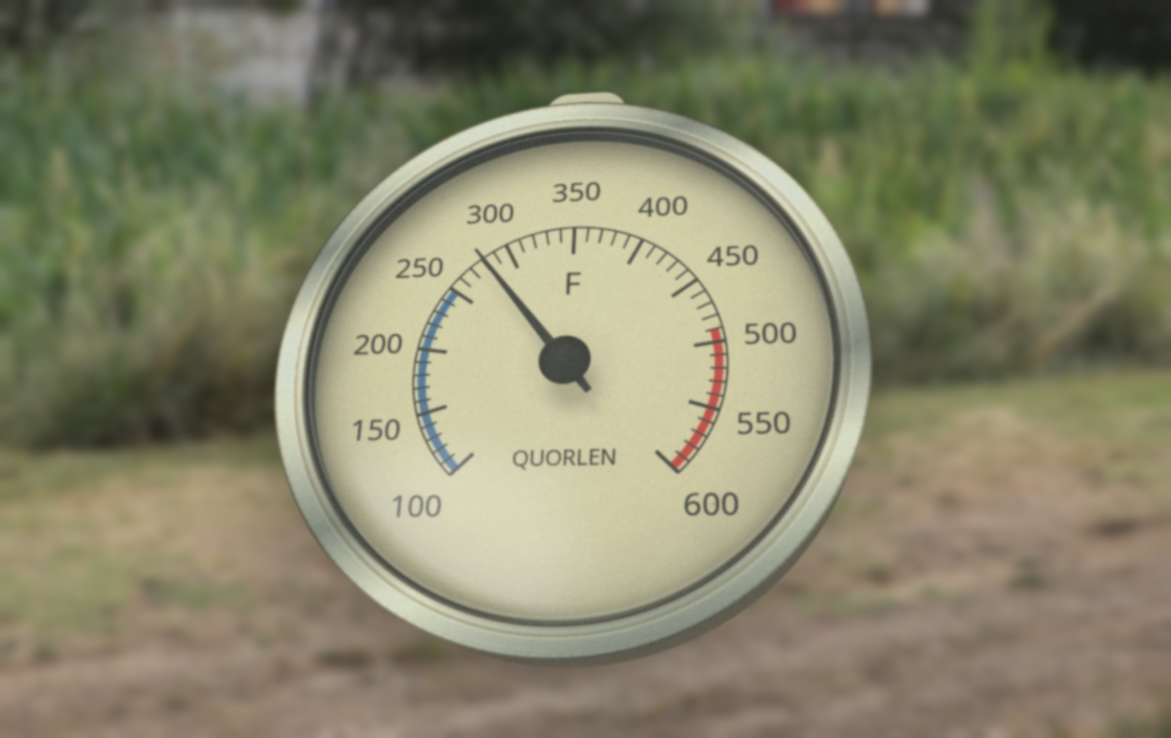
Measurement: 280 °F
